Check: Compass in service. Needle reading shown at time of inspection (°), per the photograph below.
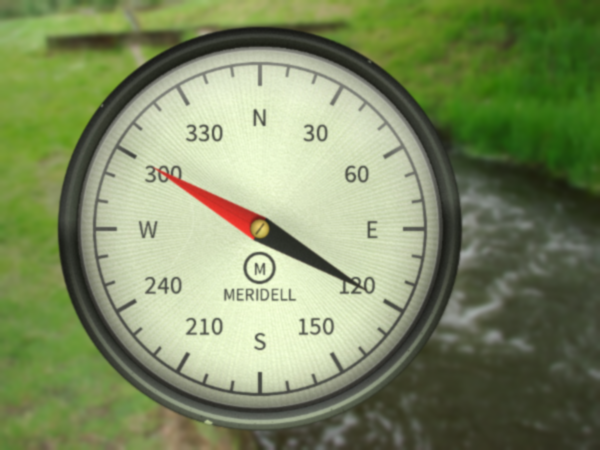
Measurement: 300 °
